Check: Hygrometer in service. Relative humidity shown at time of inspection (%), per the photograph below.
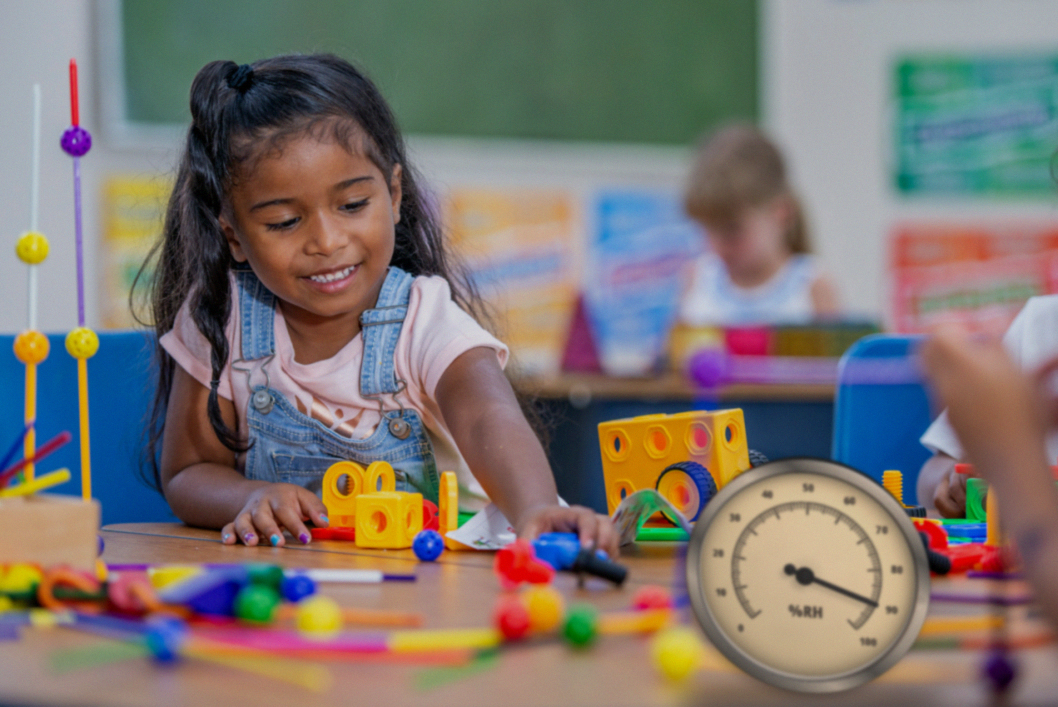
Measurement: 90 %
